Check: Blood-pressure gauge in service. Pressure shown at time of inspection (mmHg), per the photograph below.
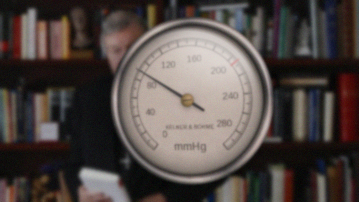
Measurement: 90 mmHg
